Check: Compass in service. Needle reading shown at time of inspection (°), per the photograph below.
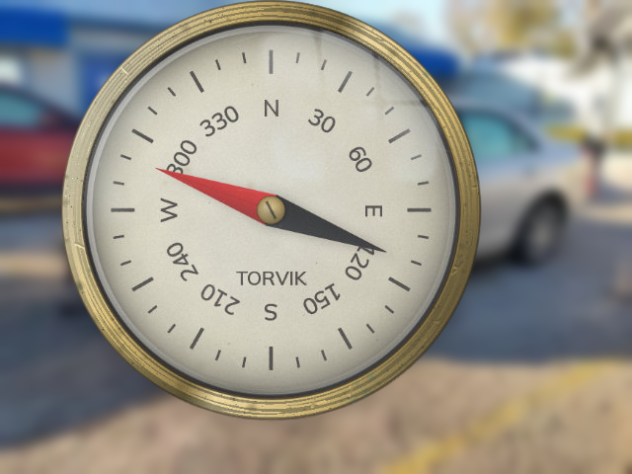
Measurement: 290 °
